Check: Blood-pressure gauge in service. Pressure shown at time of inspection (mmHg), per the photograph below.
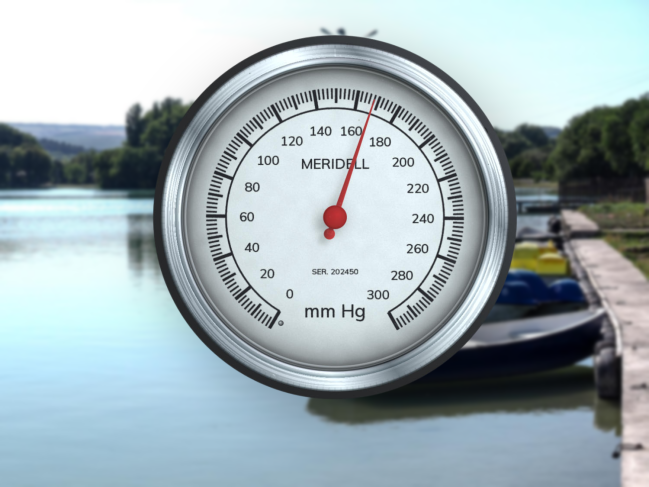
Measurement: 168 mmHg
